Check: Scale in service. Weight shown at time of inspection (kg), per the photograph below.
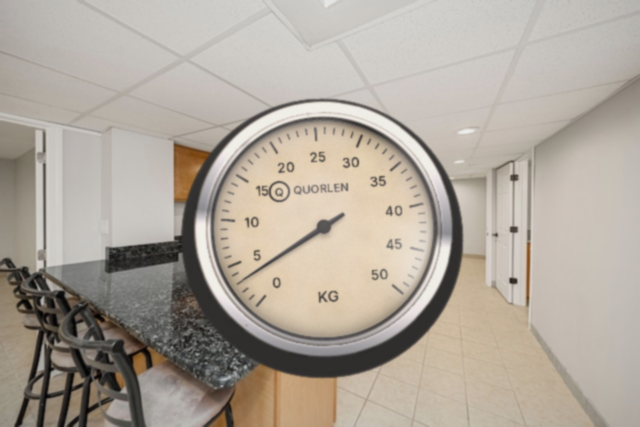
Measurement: 3 kg
